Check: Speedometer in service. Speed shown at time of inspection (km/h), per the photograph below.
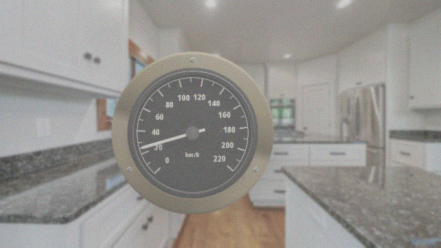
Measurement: 25 km/h
